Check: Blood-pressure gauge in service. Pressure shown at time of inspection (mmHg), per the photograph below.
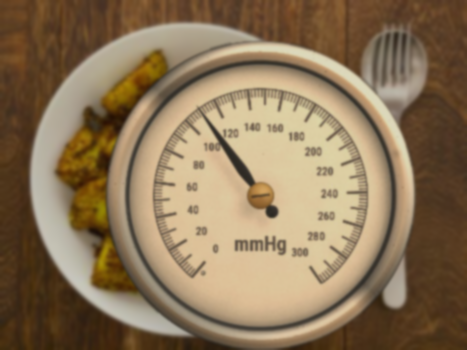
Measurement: 110 mmHg
